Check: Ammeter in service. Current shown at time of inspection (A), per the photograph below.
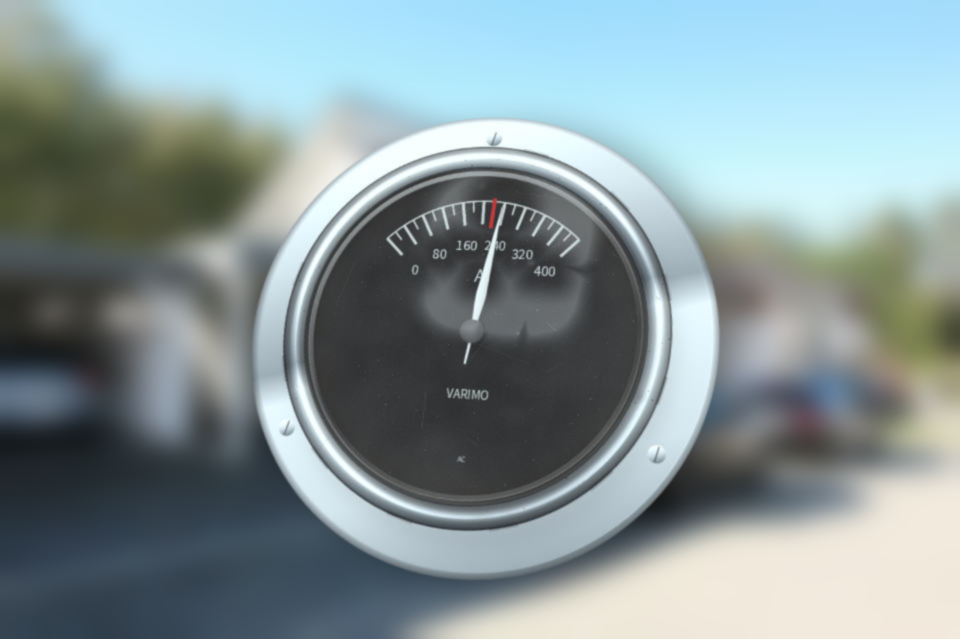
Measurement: 240 A
